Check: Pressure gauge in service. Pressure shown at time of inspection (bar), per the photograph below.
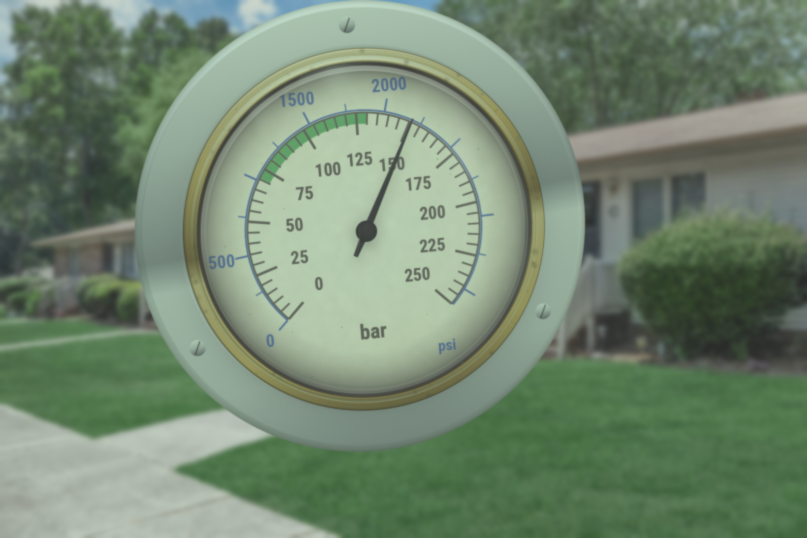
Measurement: 150 bar
